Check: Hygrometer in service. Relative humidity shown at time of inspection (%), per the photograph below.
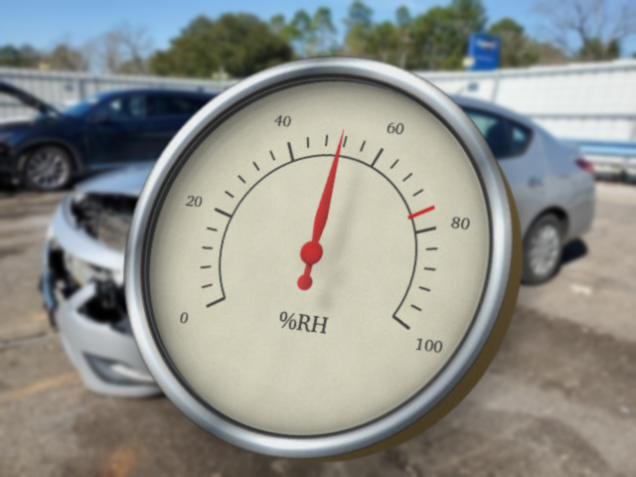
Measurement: 52 %
